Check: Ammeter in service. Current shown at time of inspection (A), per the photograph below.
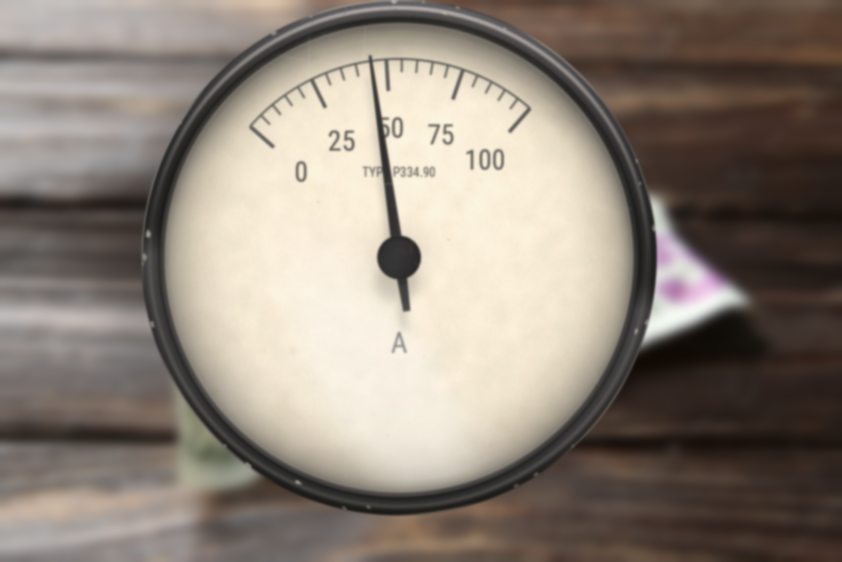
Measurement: 45 A
